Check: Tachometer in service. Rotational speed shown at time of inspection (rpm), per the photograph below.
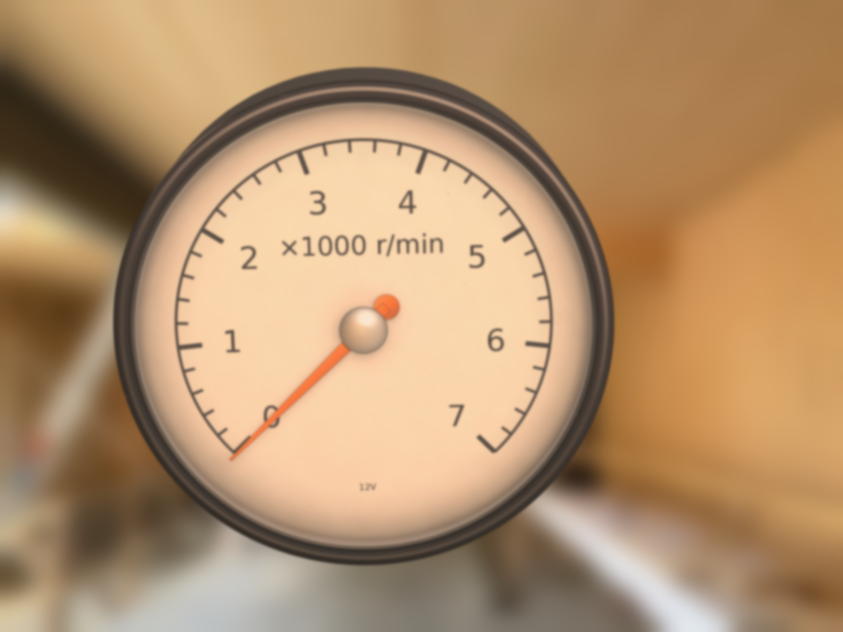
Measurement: 0 rpm
